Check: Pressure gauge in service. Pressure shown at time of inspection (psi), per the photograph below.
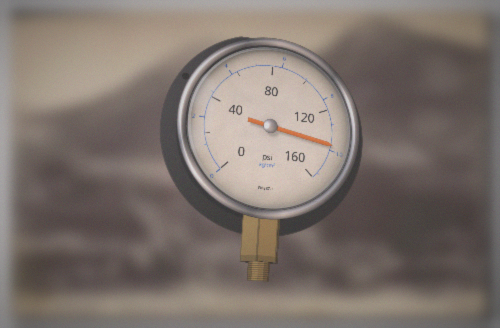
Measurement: 140 psi
